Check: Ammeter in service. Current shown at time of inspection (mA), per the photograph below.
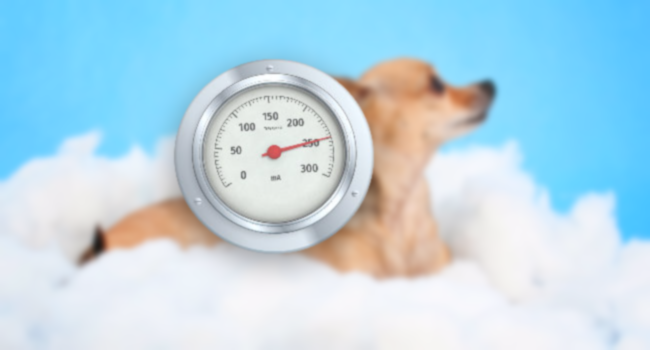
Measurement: 250 mA
